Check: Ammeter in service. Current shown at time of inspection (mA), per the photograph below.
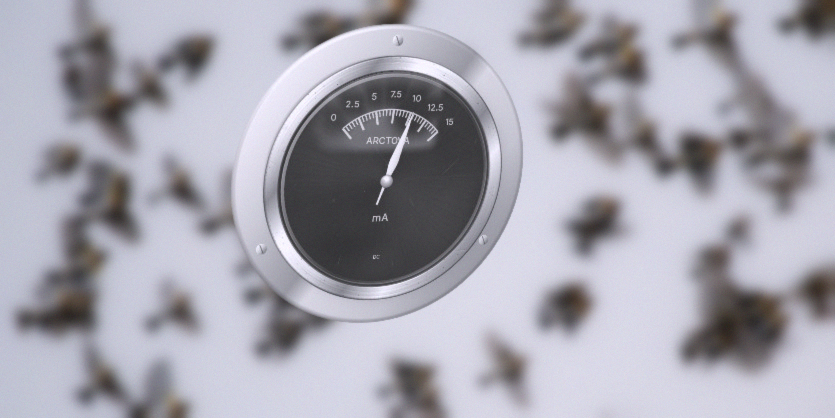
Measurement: 10 mA
